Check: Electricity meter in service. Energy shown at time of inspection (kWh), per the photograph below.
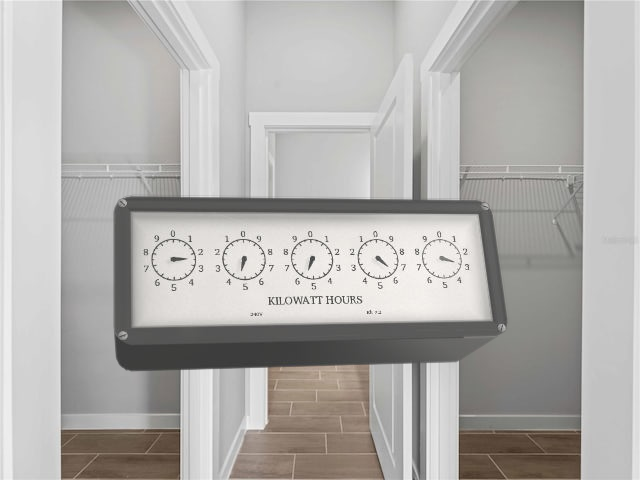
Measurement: 24563 kWh
